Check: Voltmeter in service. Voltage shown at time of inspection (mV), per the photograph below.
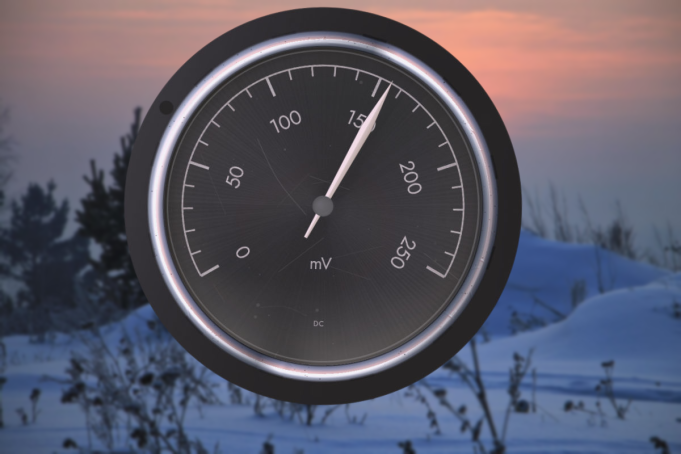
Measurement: 155 mV
